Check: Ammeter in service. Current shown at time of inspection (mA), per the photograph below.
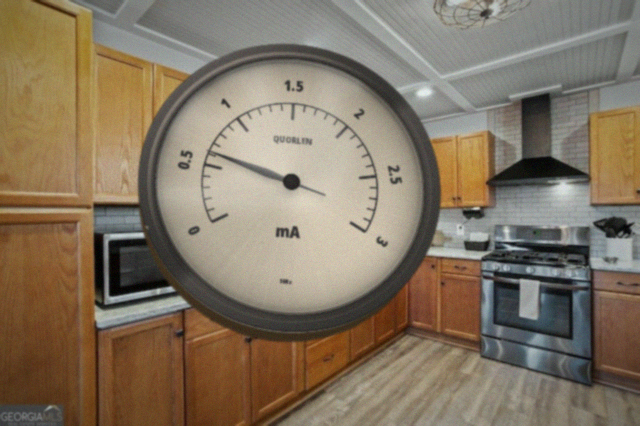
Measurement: 0.6 mA
